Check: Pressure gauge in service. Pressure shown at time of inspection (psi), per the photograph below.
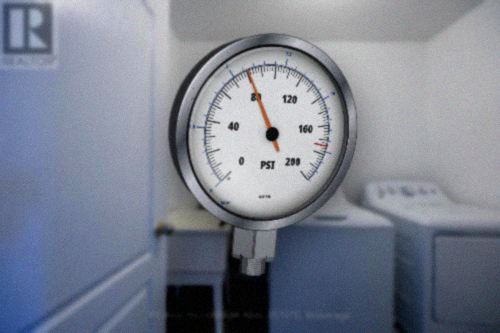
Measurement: 80 psi
